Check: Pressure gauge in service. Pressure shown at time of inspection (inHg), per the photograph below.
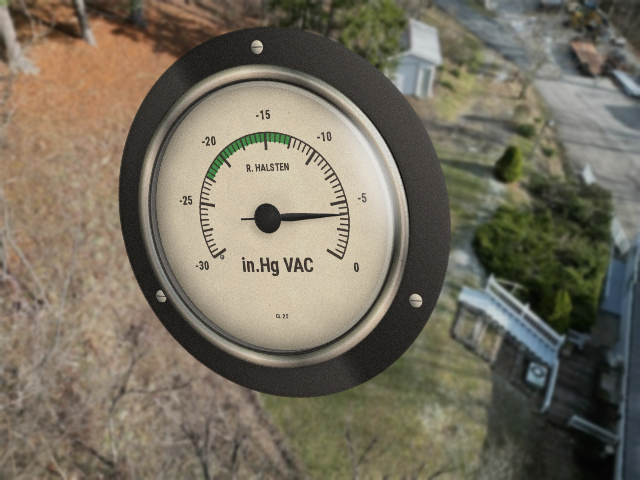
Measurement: -4 inHg
